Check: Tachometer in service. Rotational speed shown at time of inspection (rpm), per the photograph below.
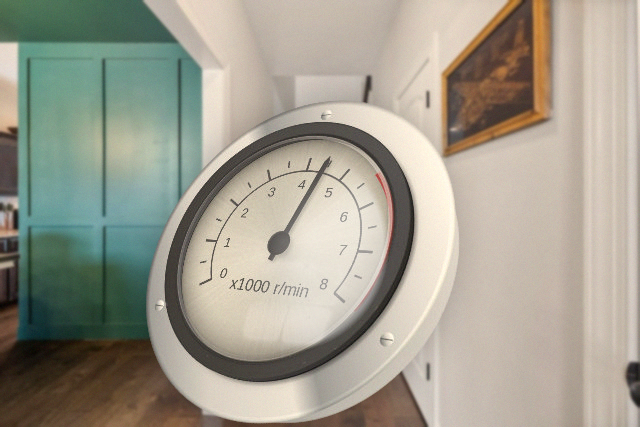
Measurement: 4500 rpm
